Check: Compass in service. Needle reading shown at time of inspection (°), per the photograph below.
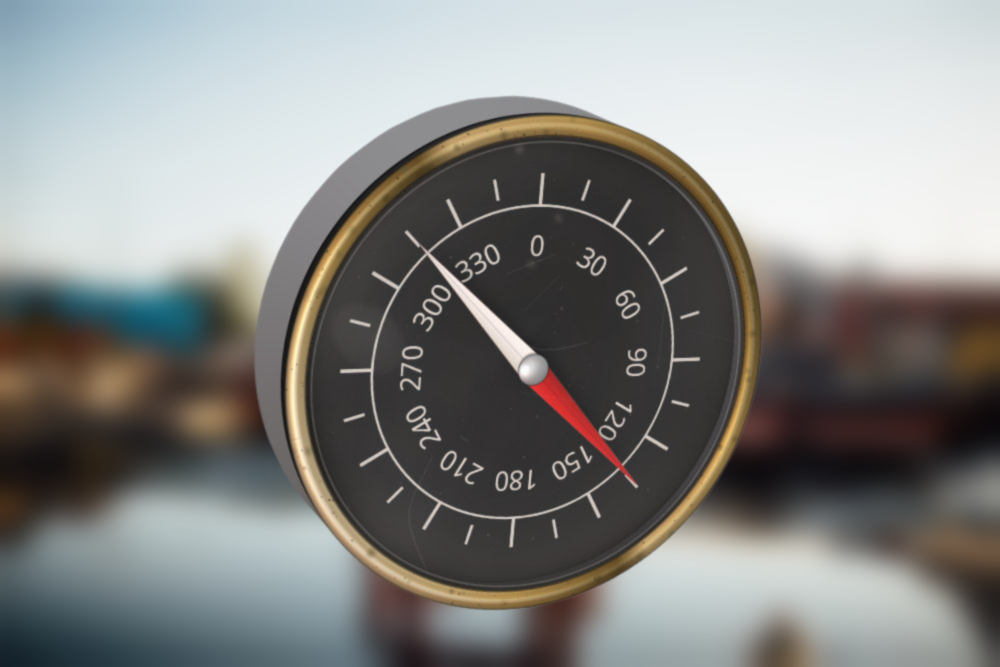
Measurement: 135 °
